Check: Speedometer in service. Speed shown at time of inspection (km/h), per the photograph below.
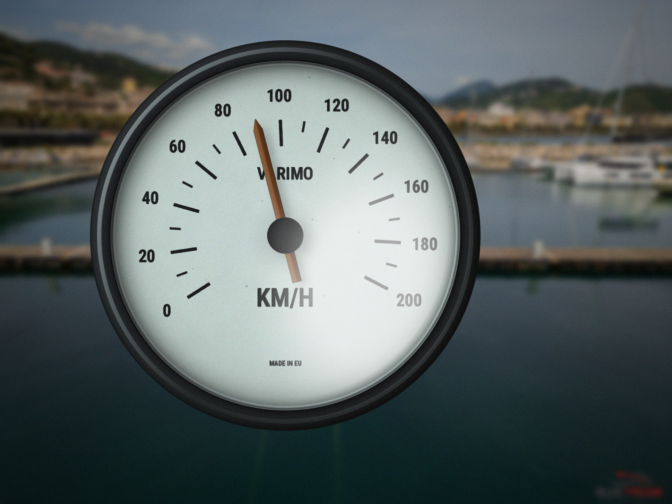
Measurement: 90 km/h
